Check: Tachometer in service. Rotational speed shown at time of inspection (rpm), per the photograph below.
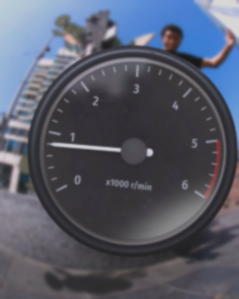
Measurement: 800 rpm
